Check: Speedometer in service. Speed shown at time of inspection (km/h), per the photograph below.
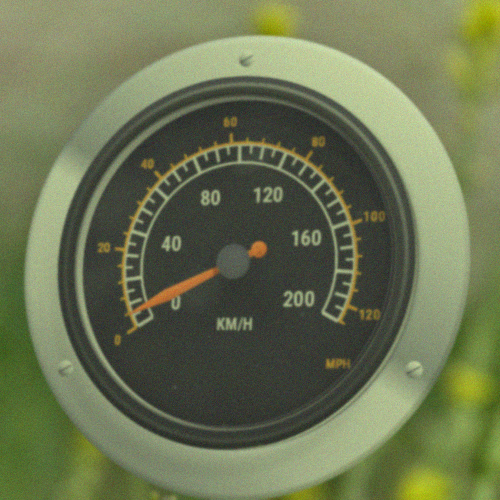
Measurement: 5 km/h
